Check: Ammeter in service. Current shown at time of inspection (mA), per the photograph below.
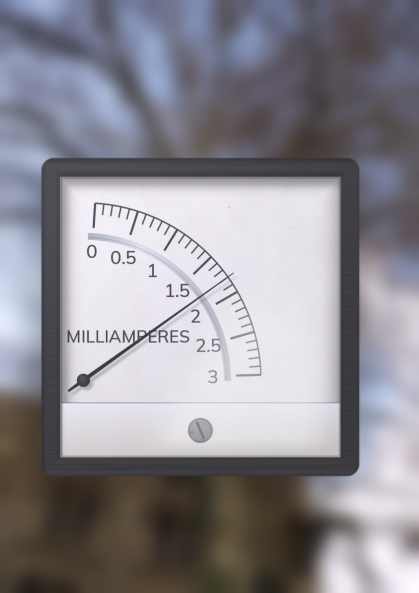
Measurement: 1.8 mA
